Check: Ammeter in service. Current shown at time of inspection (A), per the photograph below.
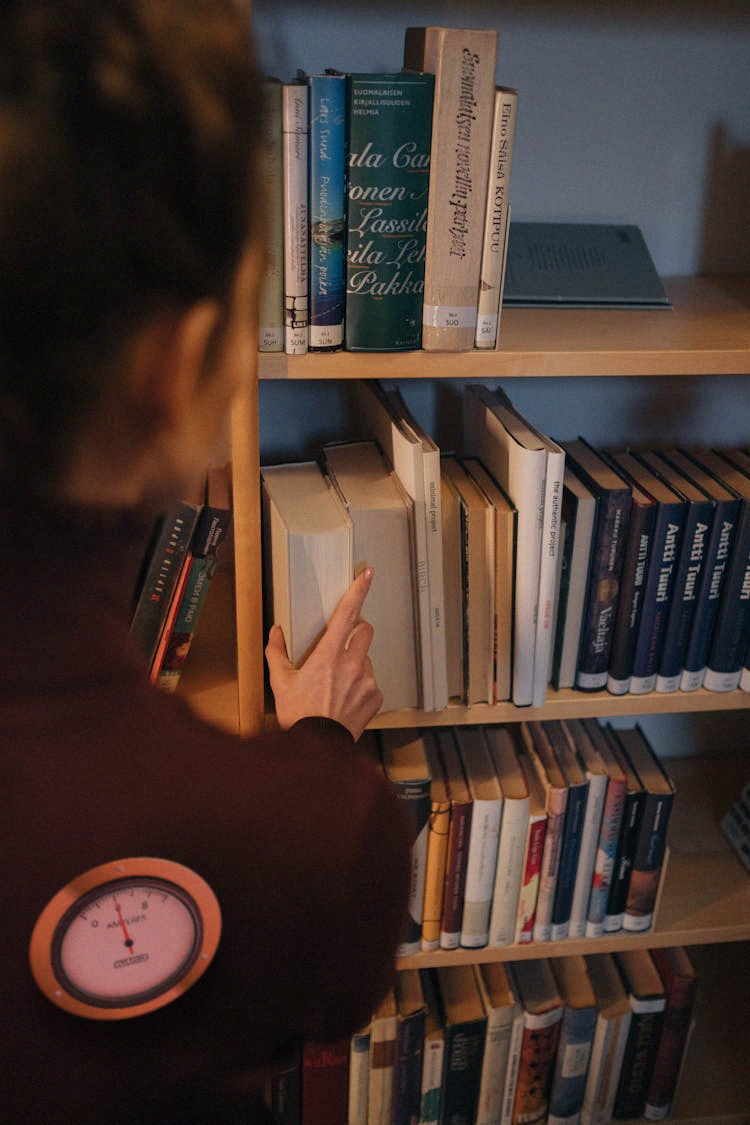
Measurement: 4 A
